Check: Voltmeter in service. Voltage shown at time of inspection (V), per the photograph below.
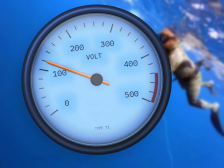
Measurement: 120 V
